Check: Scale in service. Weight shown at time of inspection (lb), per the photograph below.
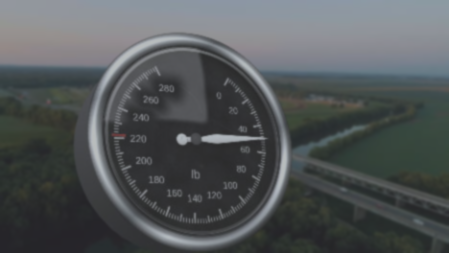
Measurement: 50 lb
